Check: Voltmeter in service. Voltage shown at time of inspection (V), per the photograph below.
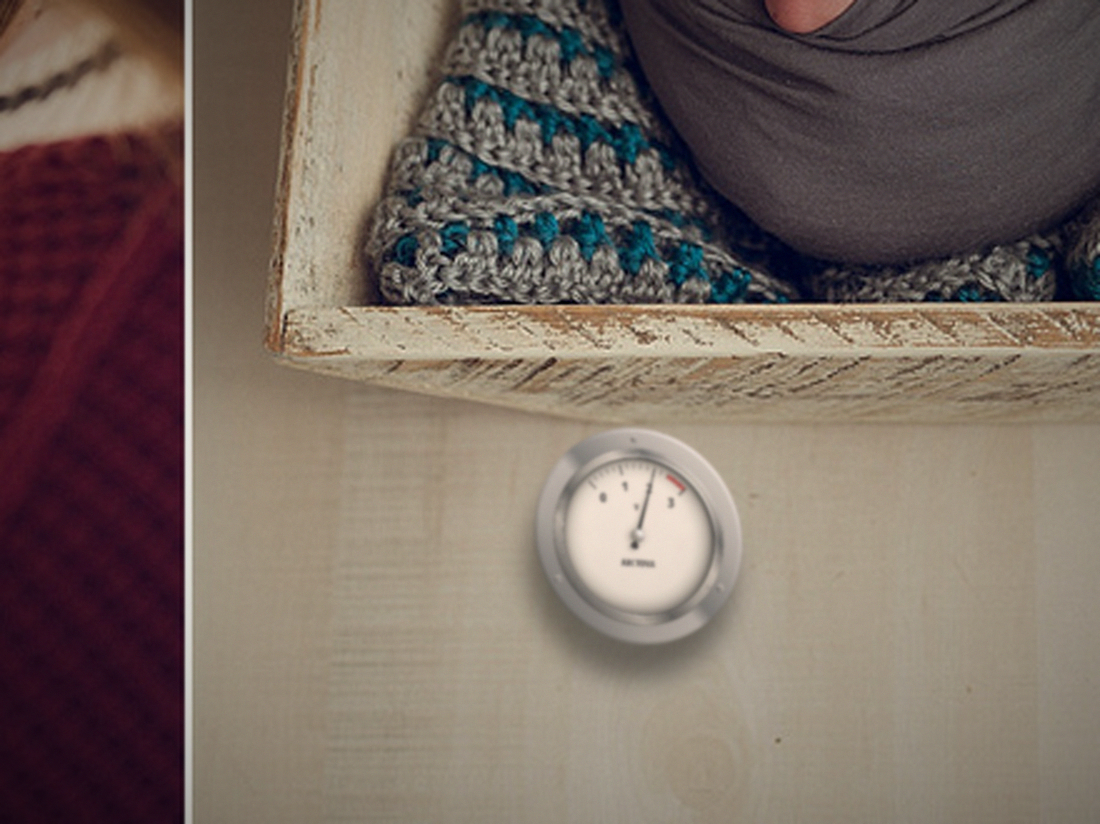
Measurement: 2 V
